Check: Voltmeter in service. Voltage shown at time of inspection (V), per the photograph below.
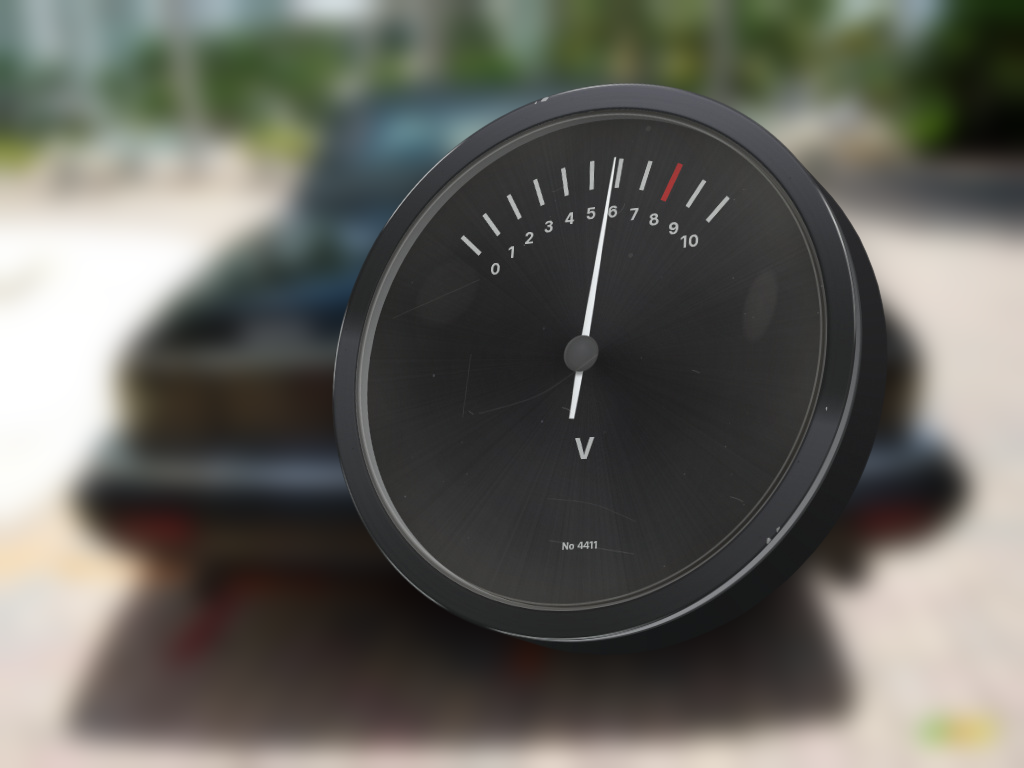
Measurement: 6 V
